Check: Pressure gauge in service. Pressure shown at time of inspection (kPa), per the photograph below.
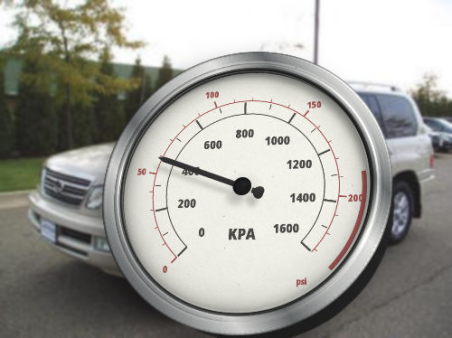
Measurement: 400 kPa
